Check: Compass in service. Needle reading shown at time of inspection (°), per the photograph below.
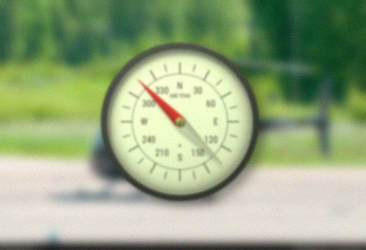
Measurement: 315 °
